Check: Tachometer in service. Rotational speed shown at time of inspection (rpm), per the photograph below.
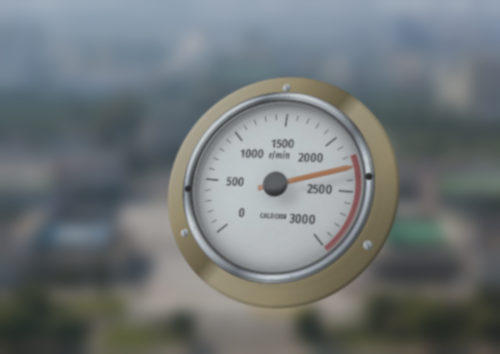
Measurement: 2300 rpm
